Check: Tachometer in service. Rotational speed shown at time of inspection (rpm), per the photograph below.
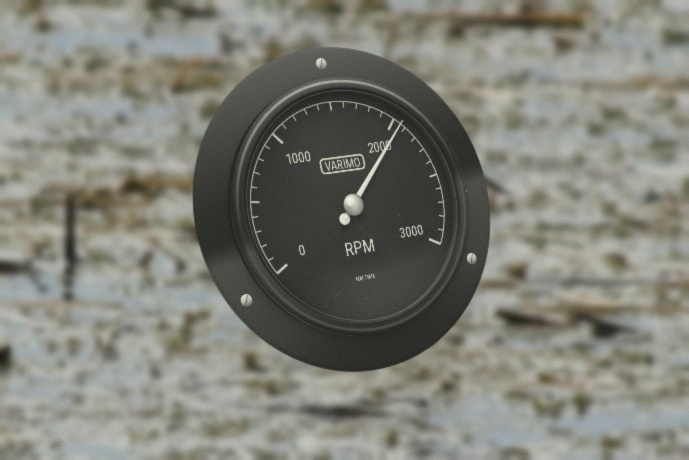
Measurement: 2050 rpm
